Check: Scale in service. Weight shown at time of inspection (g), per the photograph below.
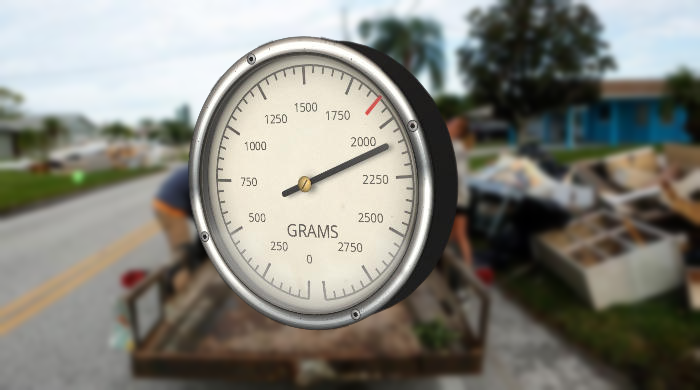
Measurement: 2100 g
